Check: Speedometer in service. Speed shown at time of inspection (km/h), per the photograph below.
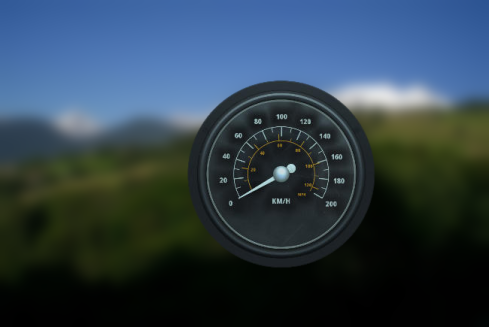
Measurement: 0 km/h
